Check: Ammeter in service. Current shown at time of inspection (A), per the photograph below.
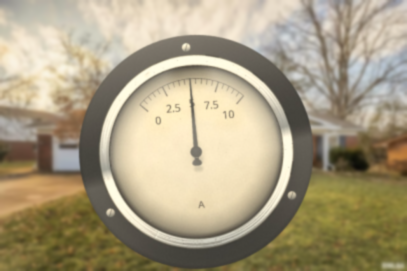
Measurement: 5 A
